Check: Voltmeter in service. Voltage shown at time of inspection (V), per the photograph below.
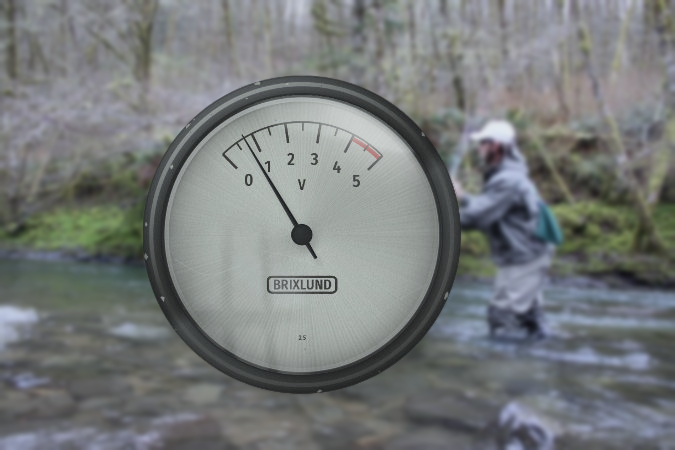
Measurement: 0.75 V
